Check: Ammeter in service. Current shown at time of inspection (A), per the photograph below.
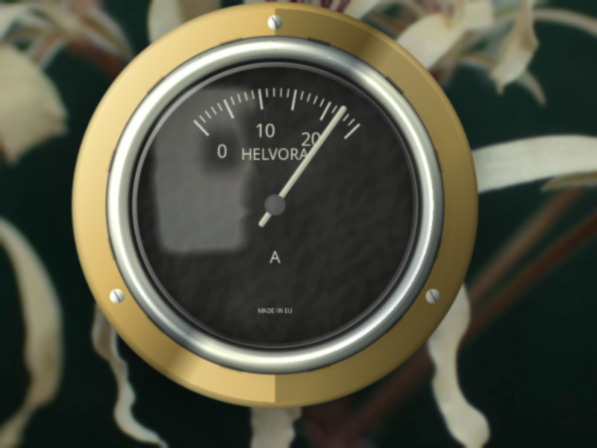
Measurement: 22 A
